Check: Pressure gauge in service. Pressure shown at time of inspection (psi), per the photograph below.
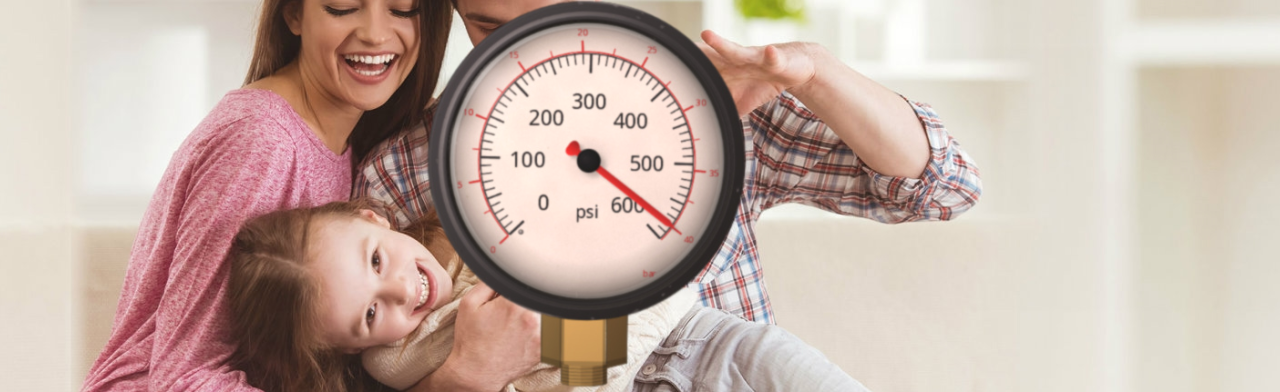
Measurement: 580 psi
